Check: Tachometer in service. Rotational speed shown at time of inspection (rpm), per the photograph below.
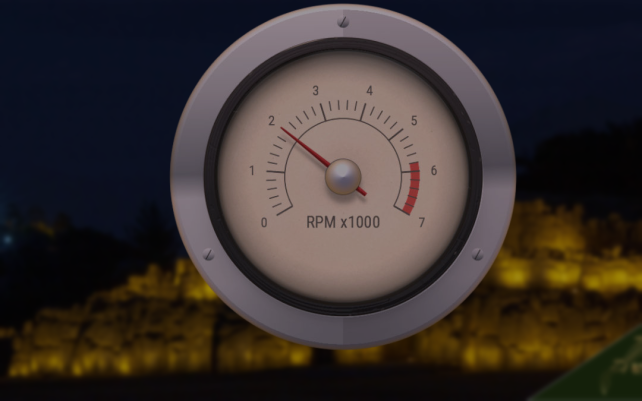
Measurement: 2000 rpm
